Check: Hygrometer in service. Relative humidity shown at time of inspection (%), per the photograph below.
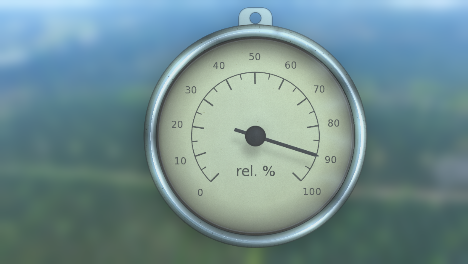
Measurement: 90 %
